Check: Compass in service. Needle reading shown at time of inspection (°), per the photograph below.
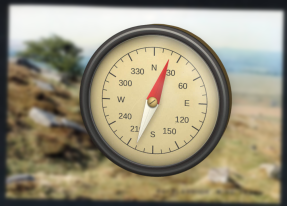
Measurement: 20 °
